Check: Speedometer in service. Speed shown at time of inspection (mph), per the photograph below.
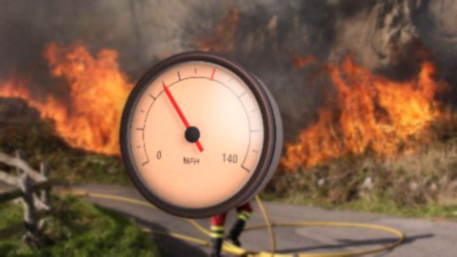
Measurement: 50 mph
